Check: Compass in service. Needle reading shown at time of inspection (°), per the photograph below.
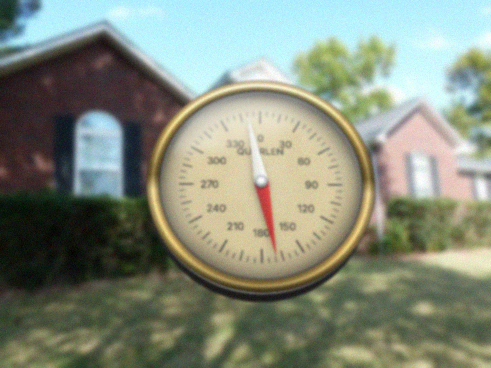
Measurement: 170 °
